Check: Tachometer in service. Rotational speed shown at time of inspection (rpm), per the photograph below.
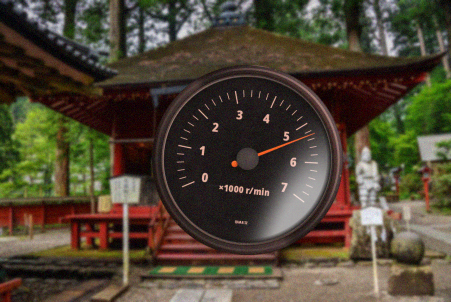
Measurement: 5300 rpm
